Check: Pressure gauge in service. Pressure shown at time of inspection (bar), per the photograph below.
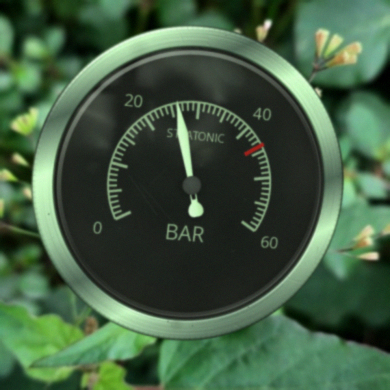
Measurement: 26 bar
